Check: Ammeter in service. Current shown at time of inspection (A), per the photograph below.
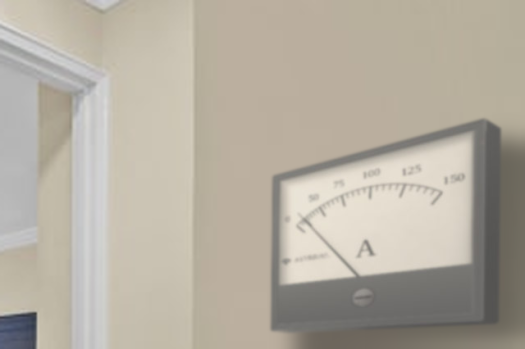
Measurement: 25 A
